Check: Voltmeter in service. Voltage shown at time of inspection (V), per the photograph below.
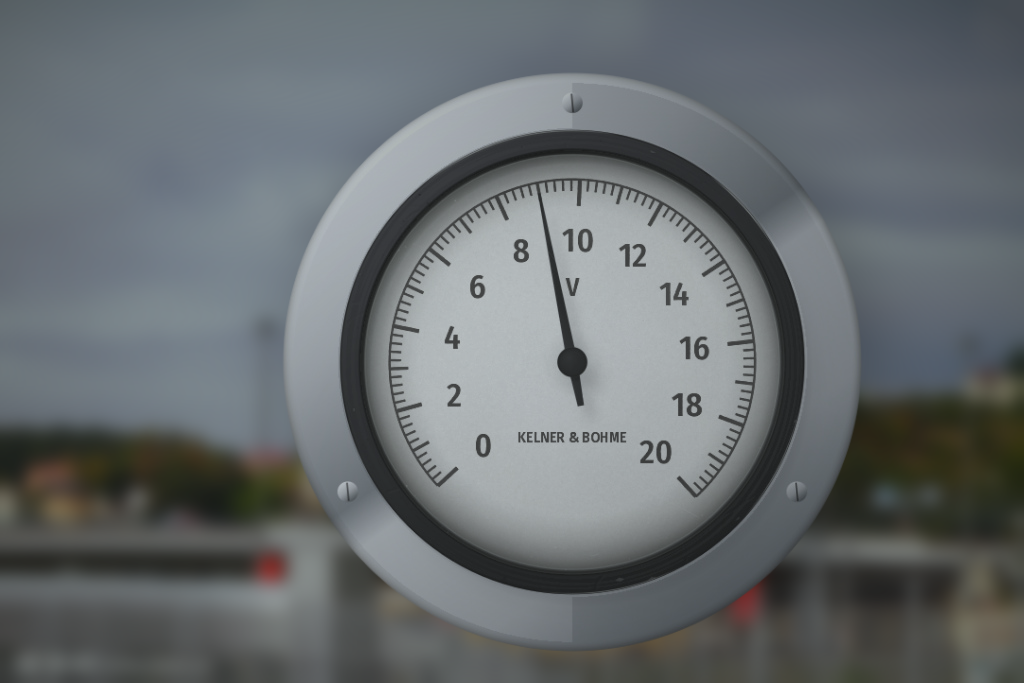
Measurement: 9 V
